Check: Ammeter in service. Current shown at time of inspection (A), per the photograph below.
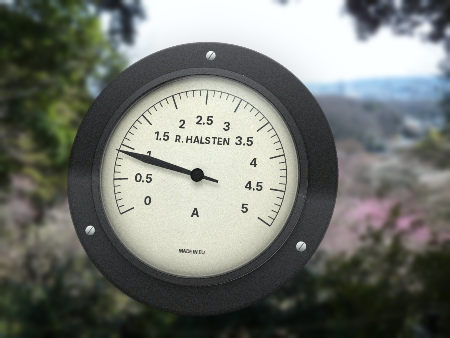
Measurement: 0.9 A
